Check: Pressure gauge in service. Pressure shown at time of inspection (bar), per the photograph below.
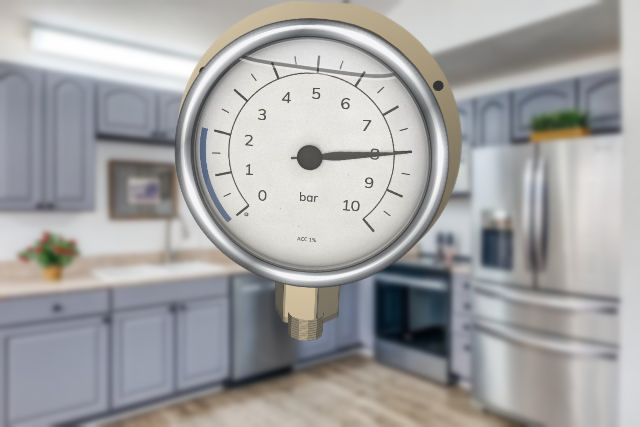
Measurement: 8 bar
